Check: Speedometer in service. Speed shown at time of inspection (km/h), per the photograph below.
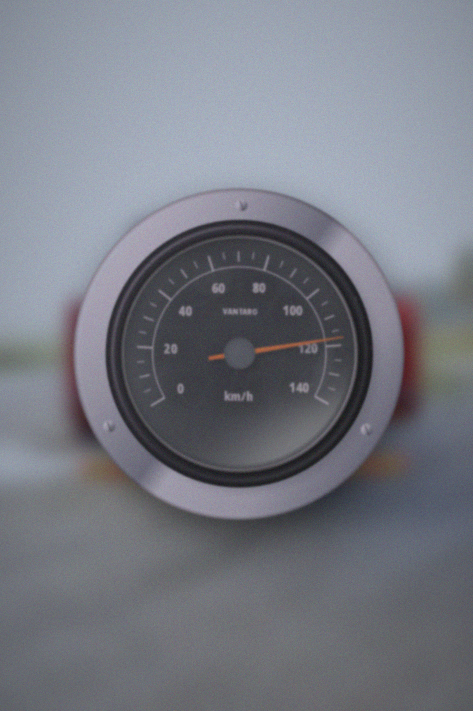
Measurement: 117.5 km/h
